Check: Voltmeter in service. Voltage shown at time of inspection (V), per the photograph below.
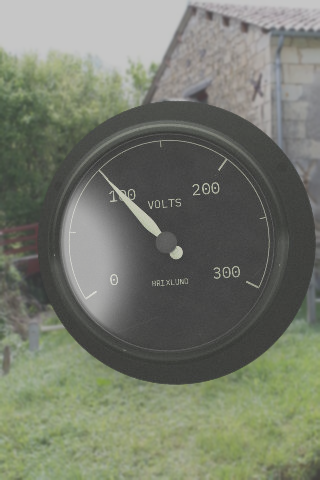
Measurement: 100 V
